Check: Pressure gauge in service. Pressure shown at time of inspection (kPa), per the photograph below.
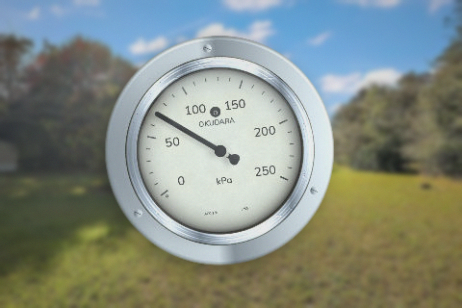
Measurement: 70 kPa
